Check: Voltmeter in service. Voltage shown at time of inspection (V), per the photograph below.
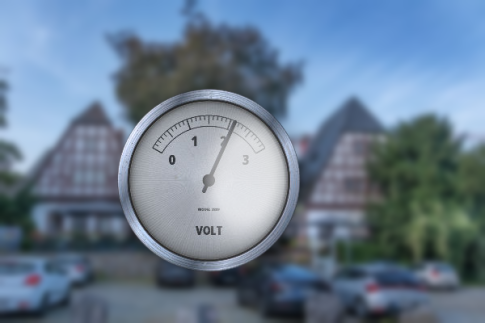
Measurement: 2.1 V
